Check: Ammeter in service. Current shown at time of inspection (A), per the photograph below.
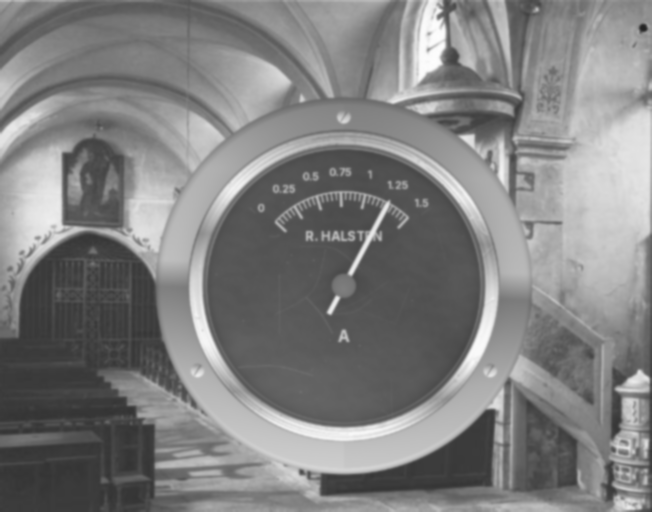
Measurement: 1.25 A
